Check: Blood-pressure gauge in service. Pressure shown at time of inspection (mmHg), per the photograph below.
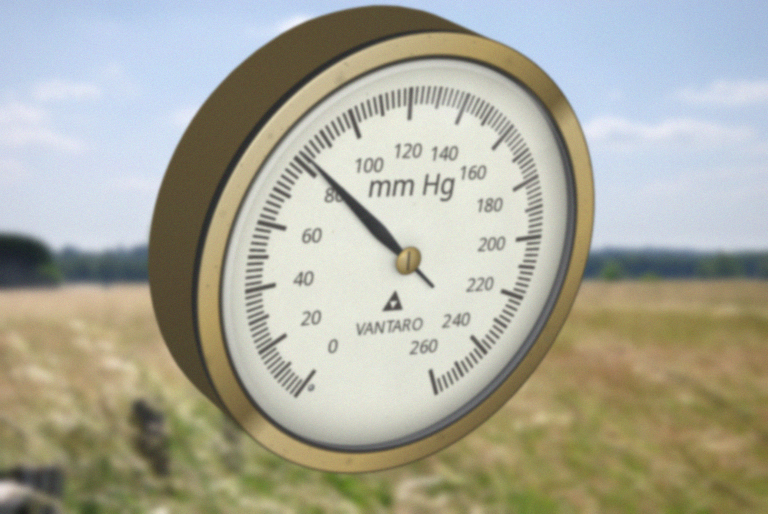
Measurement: 82 mmHg
